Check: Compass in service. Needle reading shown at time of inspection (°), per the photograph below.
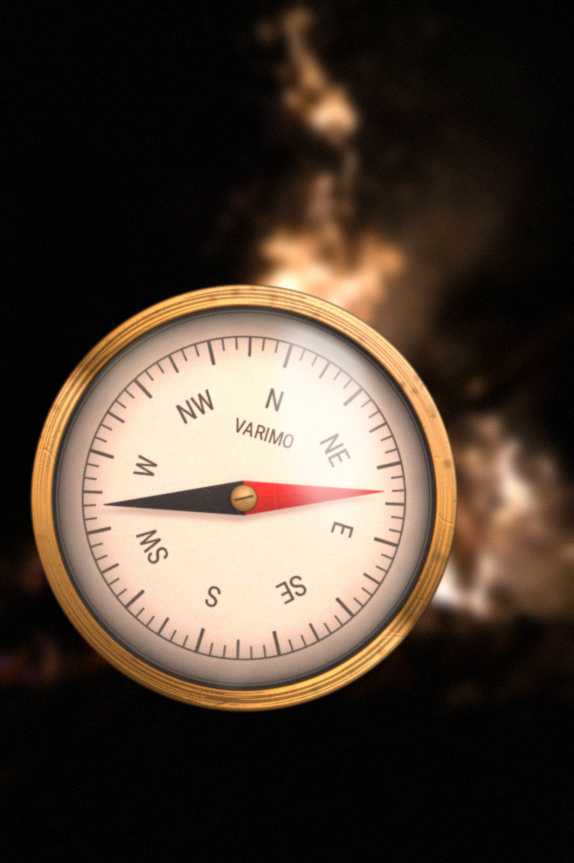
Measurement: 70 °
